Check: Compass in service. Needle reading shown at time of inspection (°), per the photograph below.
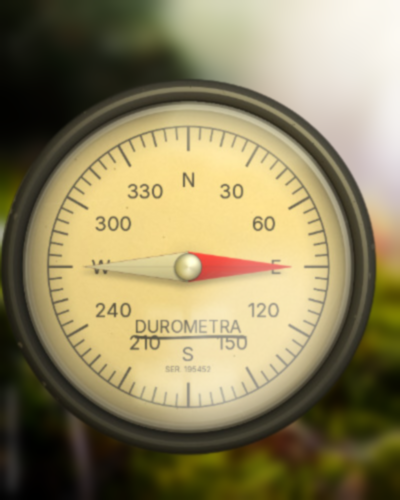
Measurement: 90 °
